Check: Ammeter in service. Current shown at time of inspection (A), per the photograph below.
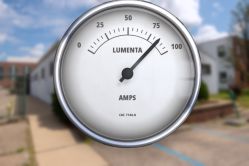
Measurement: 85 A
